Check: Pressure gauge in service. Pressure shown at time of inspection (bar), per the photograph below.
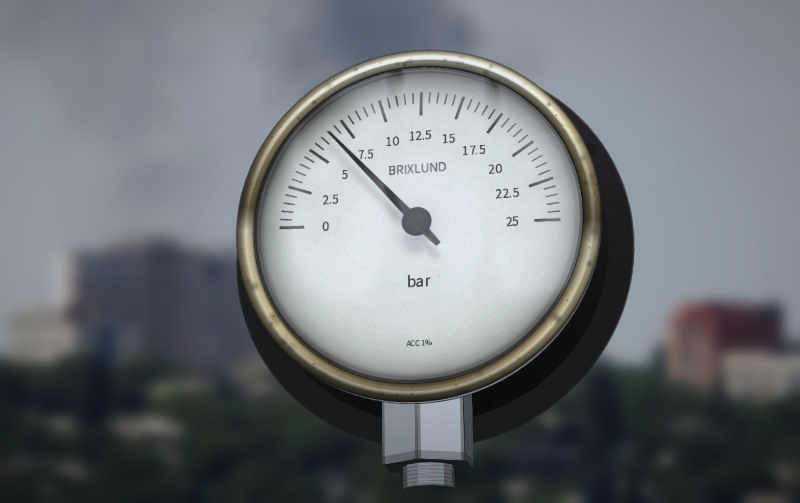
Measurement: 6.5 bar
